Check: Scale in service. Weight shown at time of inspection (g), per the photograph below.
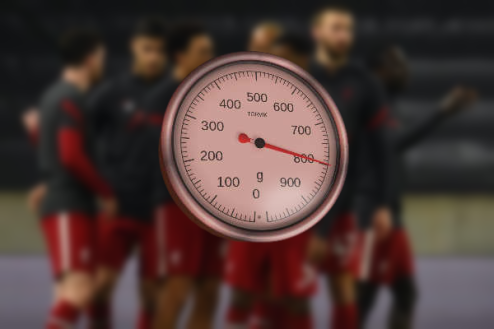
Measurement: 800 g
